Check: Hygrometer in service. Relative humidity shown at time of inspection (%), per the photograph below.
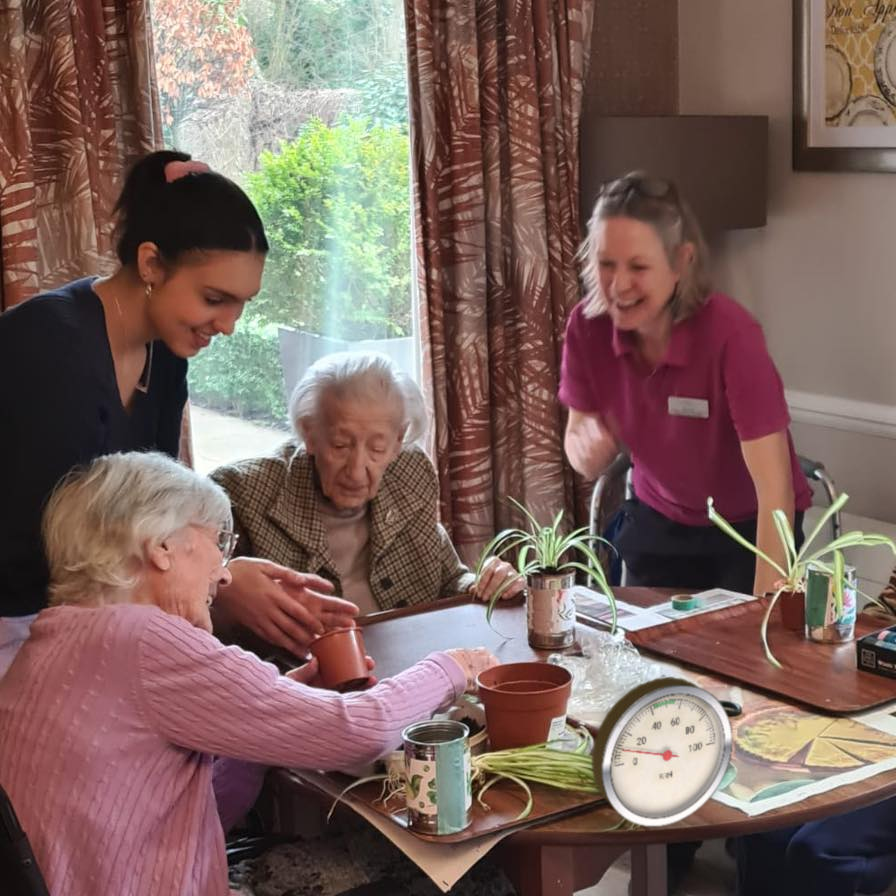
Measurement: 10 %
